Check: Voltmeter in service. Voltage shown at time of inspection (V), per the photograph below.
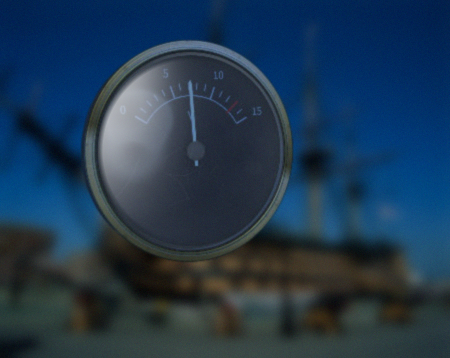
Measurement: 7 V
